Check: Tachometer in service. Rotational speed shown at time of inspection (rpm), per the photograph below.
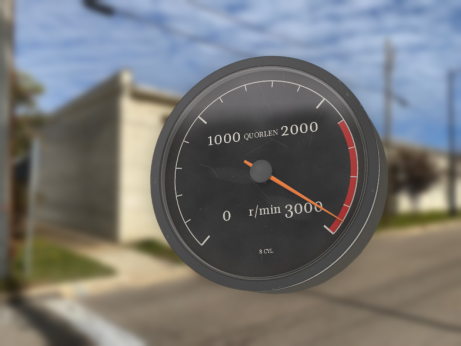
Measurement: 2900 rpm
